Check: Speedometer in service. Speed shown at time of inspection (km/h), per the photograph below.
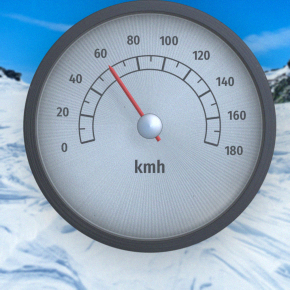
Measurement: 60 km/h
